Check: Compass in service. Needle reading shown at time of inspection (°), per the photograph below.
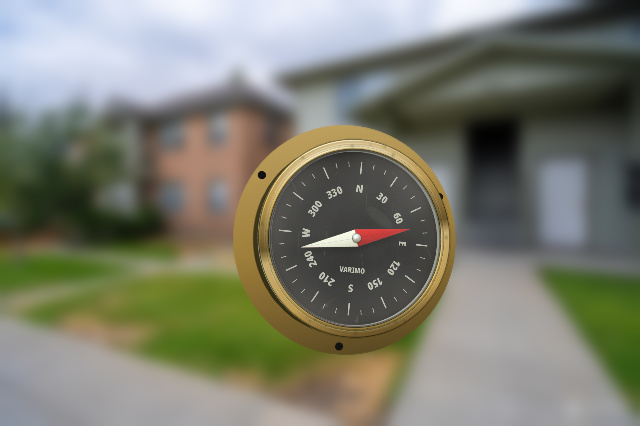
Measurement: 75 °
